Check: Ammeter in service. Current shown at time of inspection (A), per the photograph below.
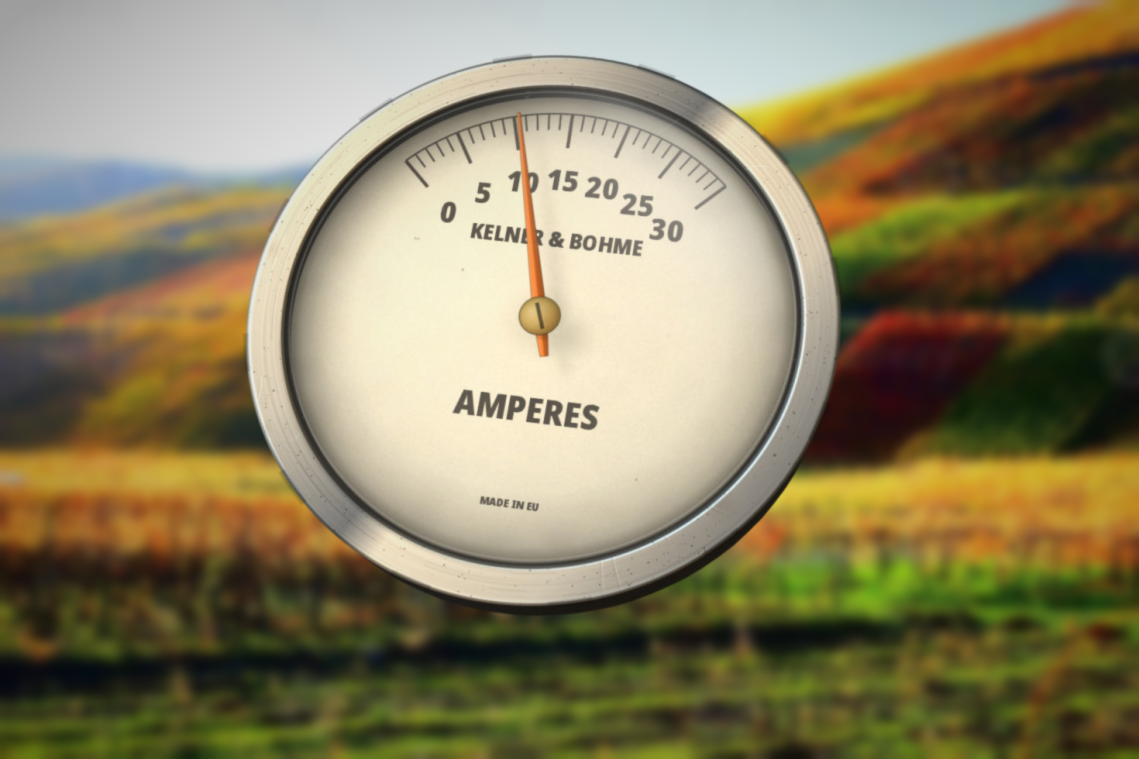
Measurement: 10.5 A
